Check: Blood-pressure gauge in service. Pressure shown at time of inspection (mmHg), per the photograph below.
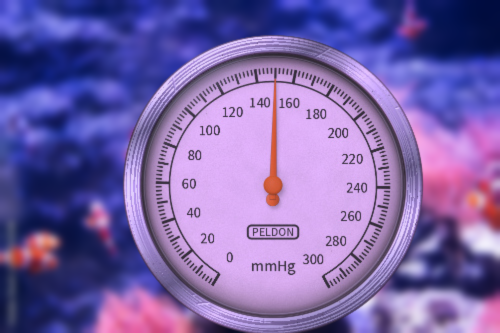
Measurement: 150 mmHg
